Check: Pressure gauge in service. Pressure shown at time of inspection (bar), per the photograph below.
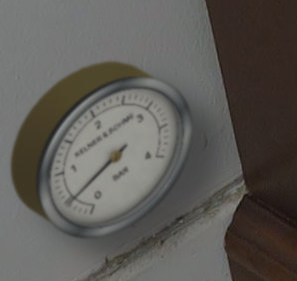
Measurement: 0.5 bar
